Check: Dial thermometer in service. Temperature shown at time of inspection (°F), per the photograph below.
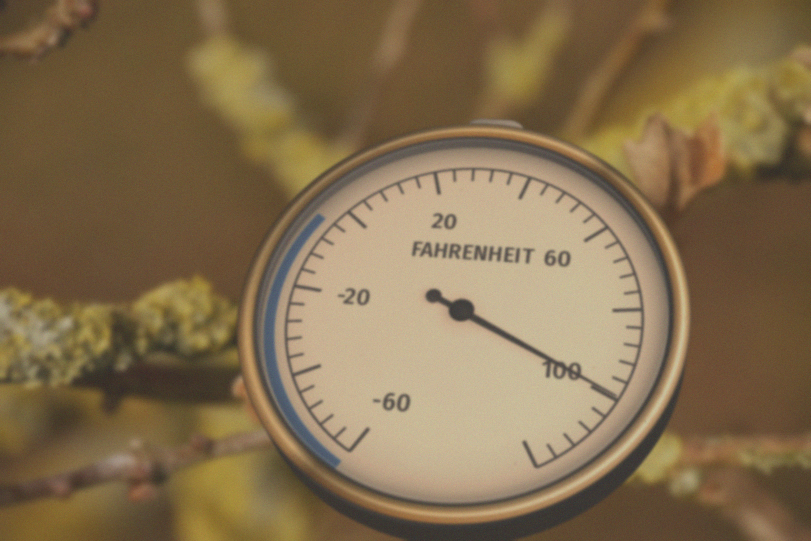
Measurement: 100 °F
